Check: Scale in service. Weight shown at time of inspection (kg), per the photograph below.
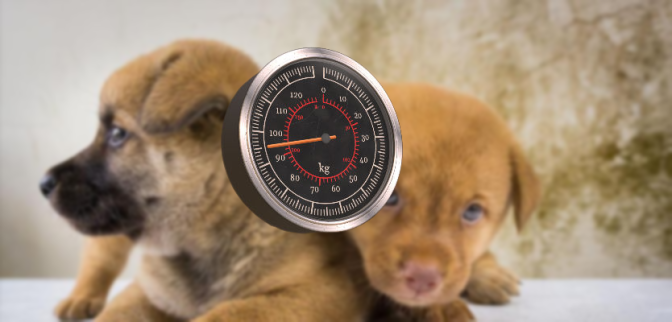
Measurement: 95 kg
